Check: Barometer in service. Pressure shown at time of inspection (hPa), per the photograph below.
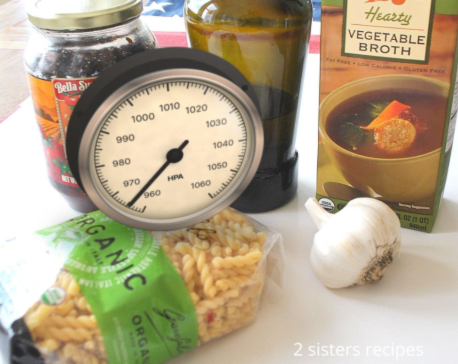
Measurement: 965 hPa
